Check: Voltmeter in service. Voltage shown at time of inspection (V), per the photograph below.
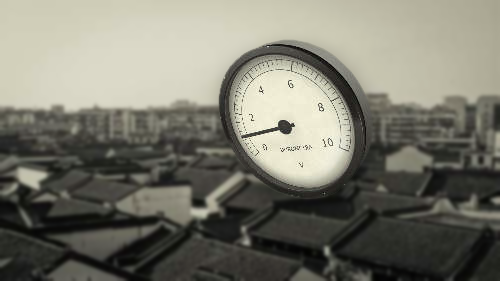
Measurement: 1 V
